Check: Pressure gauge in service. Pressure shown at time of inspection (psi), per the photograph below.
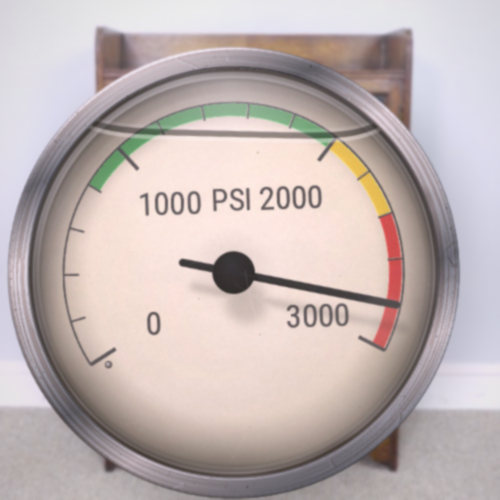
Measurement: 2800 psi
